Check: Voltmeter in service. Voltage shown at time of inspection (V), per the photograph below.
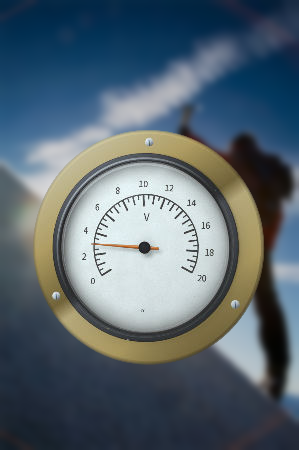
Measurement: 3 V
